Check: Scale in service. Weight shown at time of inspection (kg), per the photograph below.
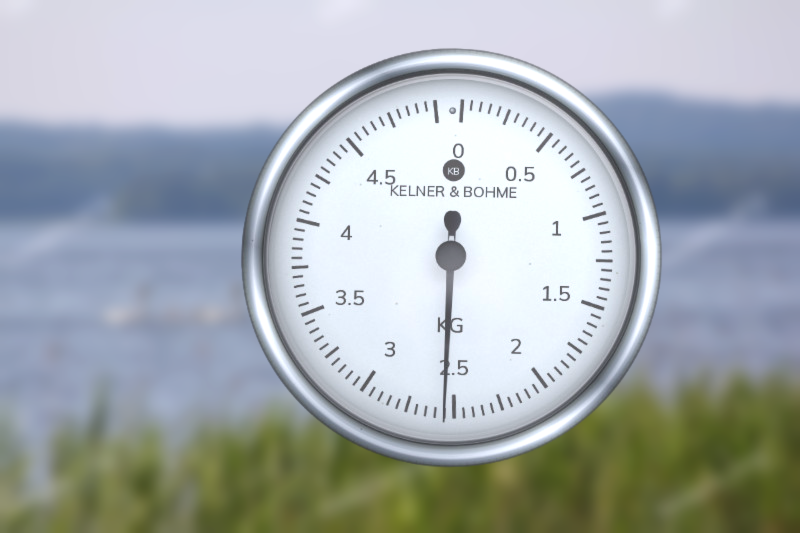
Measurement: 2.55 kg
